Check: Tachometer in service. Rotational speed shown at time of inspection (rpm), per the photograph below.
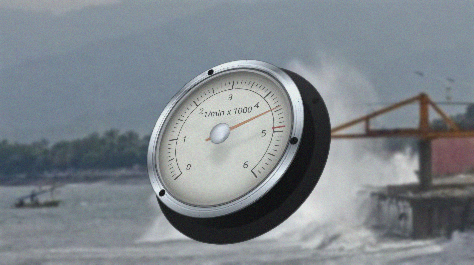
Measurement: 4500 rpm
